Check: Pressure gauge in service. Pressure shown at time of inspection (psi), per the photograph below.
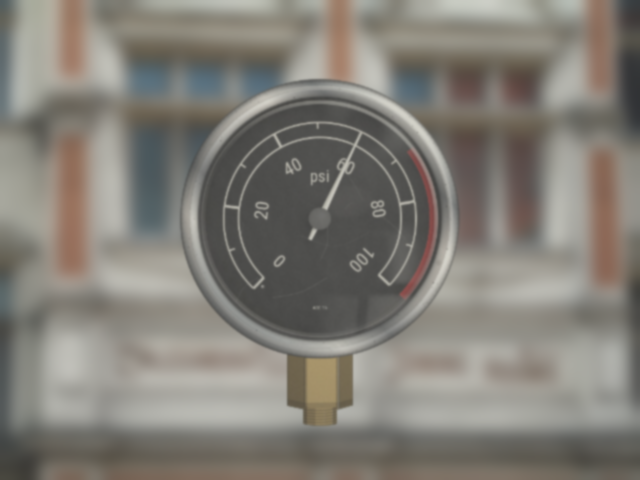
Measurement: 60 psi
